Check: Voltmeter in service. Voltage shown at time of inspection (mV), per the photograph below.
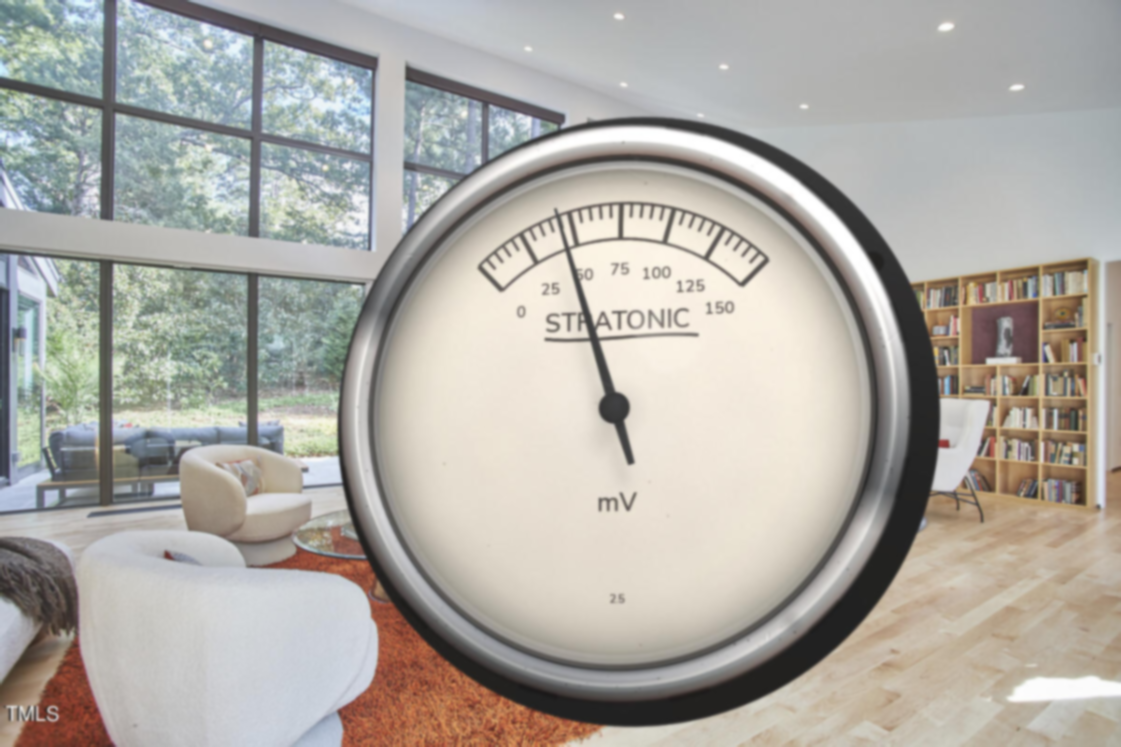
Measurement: 45 mV
